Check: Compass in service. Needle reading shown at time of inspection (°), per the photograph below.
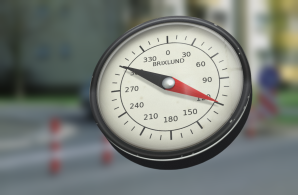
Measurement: 120 °
